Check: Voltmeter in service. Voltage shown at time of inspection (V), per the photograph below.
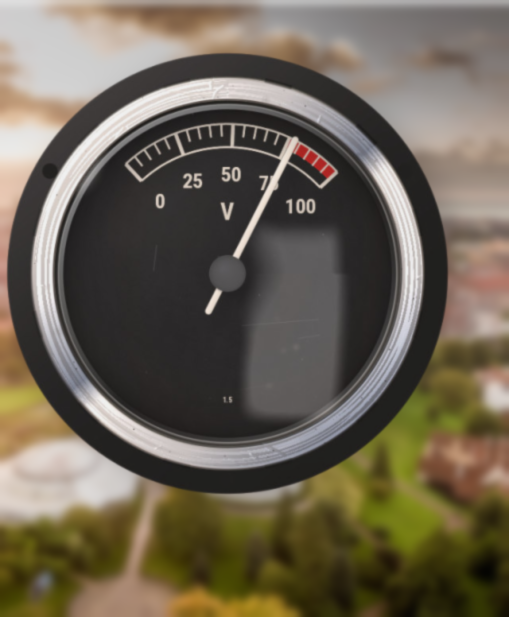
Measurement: 77.5 V
